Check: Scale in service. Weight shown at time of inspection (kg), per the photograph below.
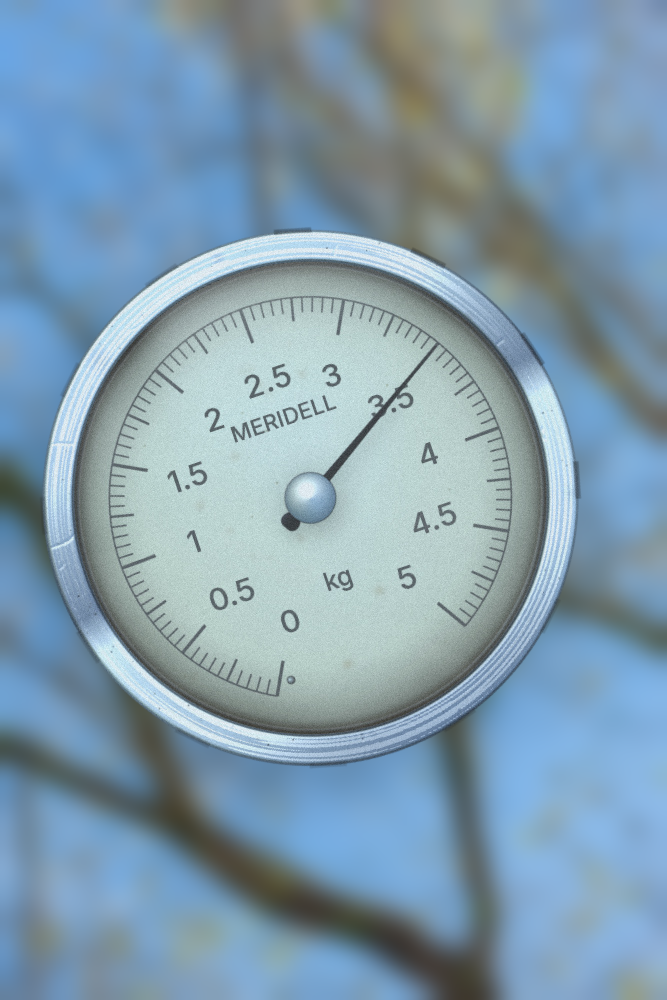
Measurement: 3.5 kg
